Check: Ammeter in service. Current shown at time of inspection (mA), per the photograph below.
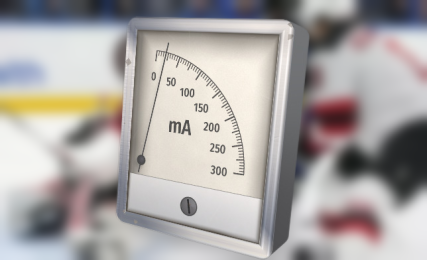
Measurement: 25 mA
